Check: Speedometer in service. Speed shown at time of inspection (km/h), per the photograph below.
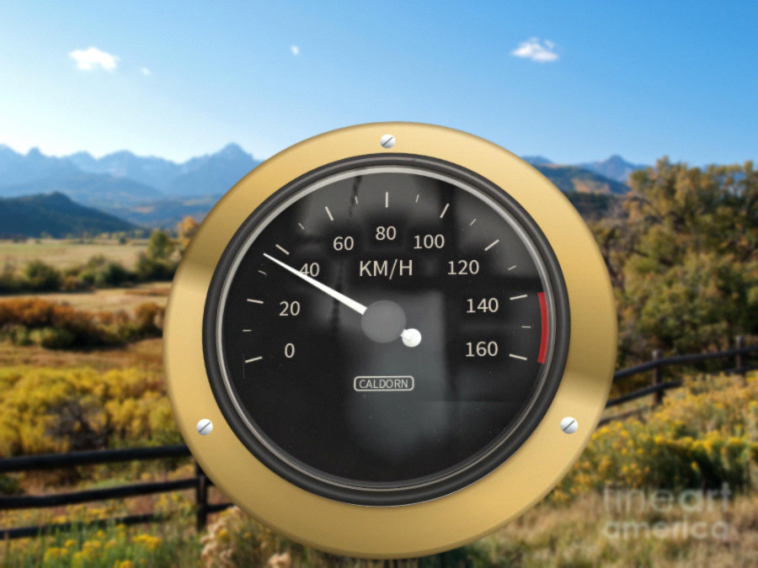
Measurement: 35 km/h
